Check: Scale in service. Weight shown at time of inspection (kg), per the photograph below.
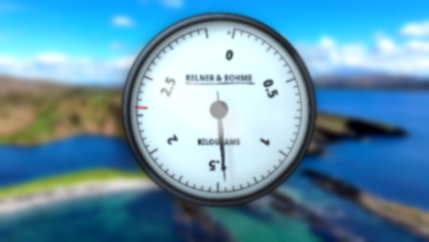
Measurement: 1.45 kg
